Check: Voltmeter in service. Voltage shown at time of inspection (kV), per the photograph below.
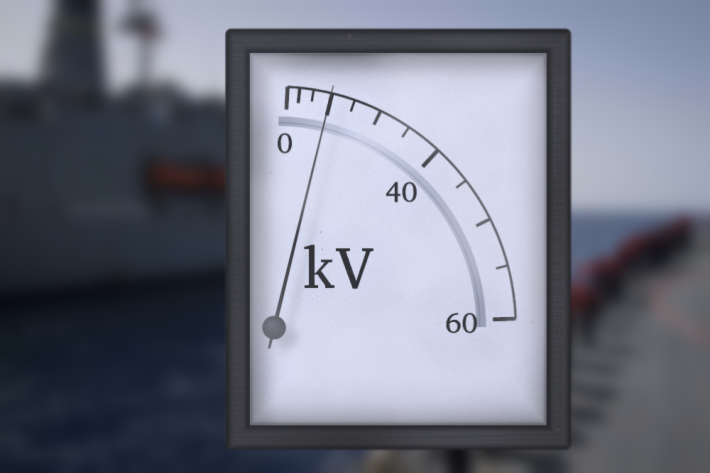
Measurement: 20 kV
